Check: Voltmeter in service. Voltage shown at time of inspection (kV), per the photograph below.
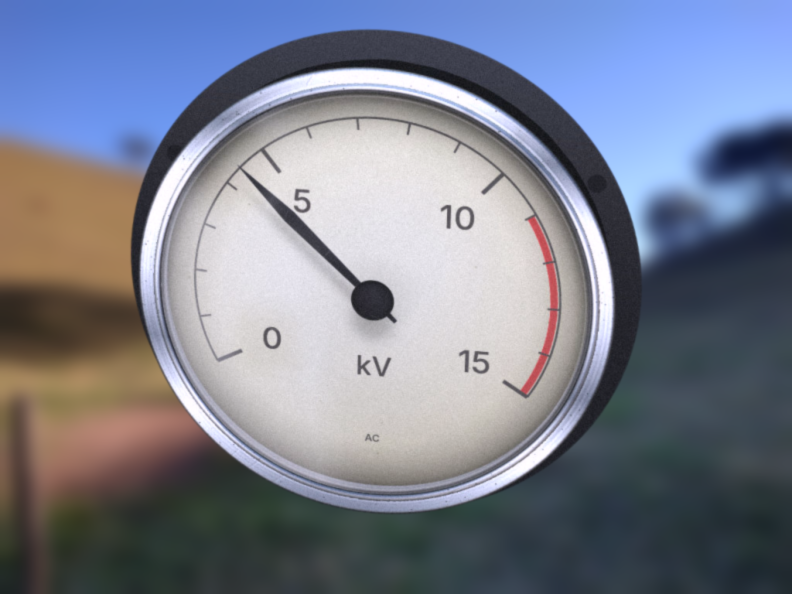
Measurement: 4.5 kV
